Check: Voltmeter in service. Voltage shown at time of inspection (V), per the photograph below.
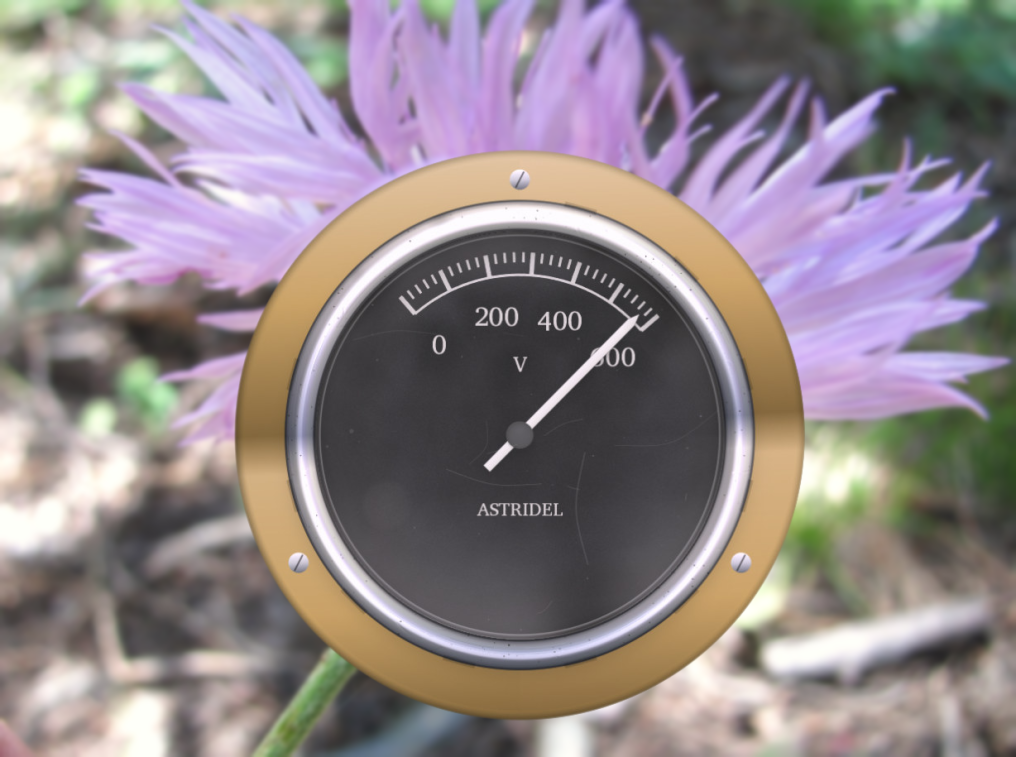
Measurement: 570 V
